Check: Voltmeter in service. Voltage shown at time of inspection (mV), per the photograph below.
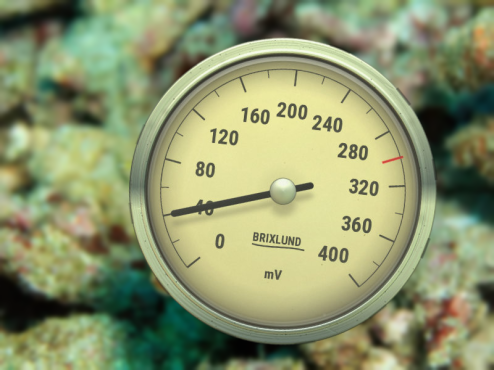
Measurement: 40 mV
